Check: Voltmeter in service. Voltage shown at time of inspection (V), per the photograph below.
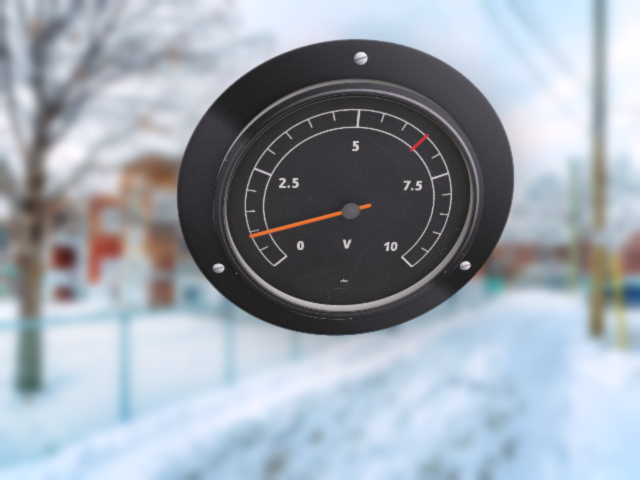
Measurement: 1 V
